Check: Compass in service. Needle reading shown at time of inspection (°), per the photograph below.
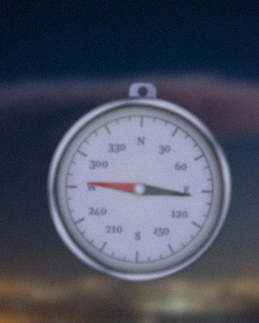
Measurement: 275 °
